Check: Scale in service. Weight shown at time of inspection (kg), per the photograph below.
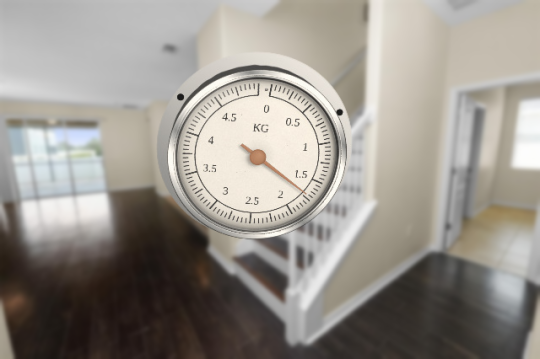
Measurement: 1.7 kg
